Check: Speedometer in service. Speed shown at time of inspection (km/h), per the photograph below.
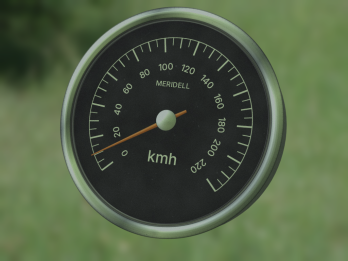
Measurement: 10 km/h
